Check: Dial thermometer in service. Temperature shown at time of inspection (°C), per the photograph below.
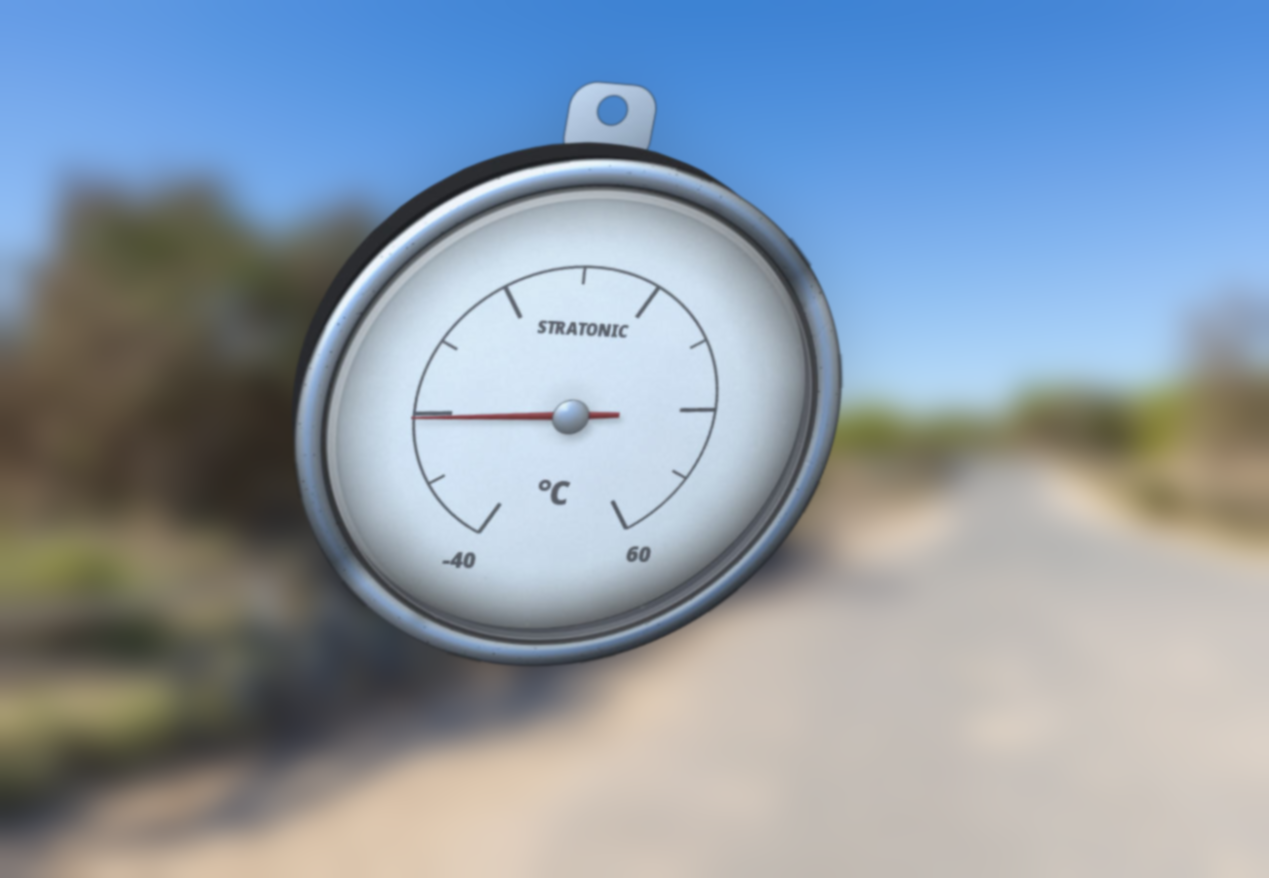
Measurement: -20 °C
